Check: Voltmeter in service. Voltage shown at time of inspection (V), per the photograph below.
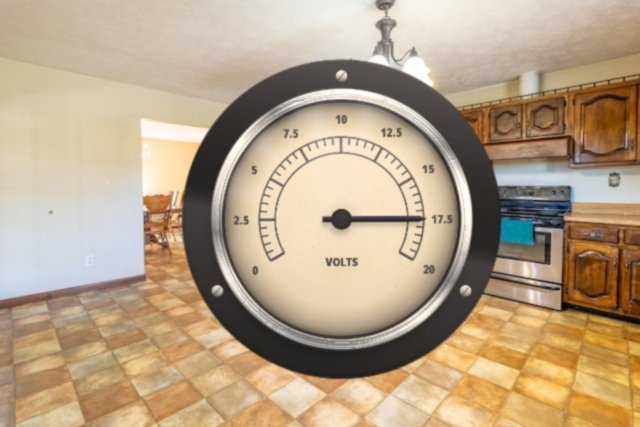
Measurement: 17.5 V
